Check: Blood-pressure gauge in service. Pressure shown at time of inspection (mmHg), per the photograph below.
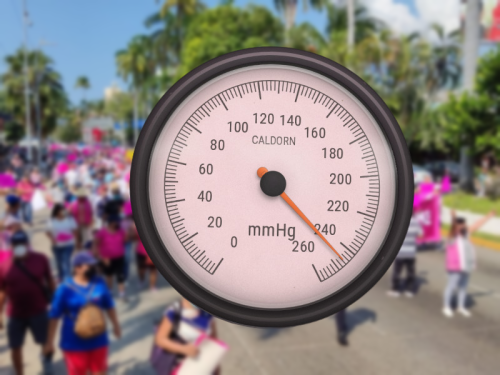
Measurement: 246 mmHg
